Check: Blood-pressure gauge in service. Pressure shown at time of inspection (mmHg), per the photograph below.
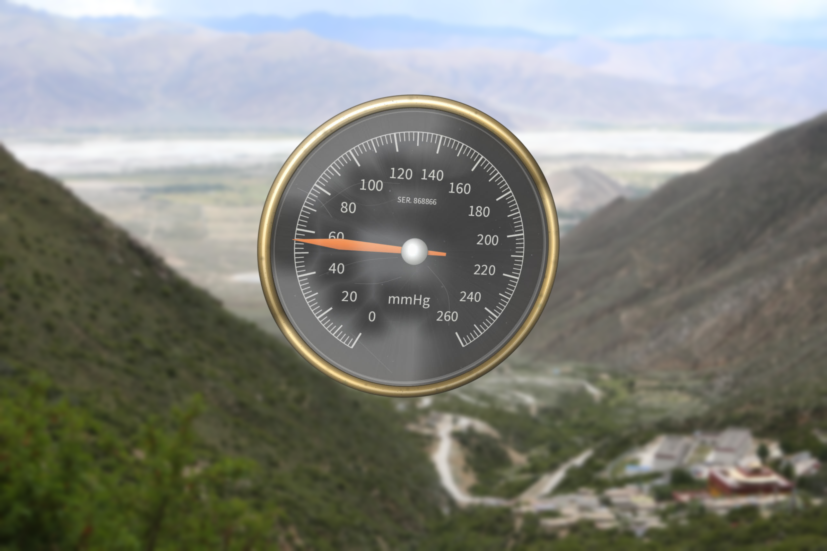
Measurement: 56 mmHg
